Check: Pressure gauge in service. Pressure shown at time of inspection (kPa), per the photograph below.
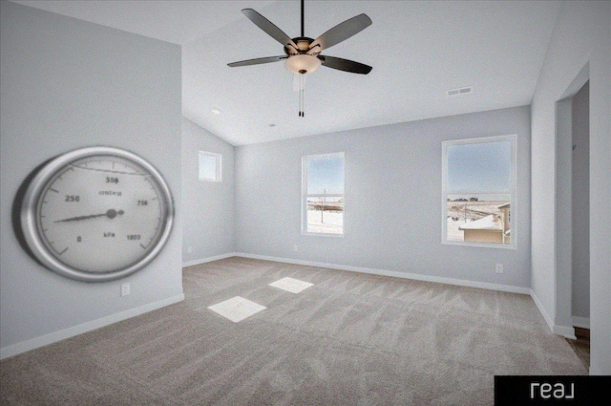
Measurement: 125 kPa
